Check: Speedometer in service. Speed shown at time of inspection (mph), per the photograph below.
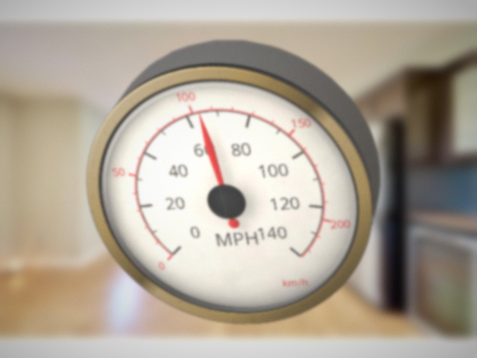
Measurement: 65 mph
